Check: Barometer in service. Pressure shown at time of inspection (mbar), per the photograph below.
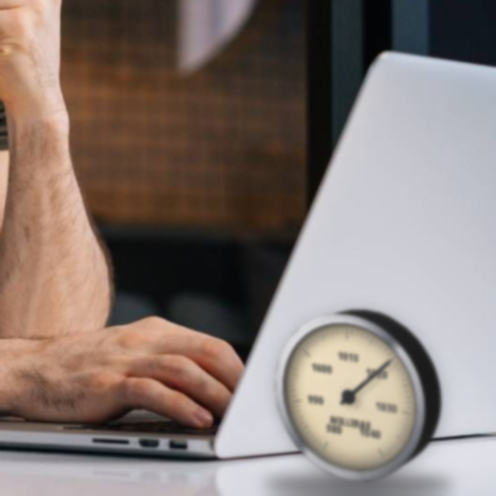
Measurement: 1020 mbar
